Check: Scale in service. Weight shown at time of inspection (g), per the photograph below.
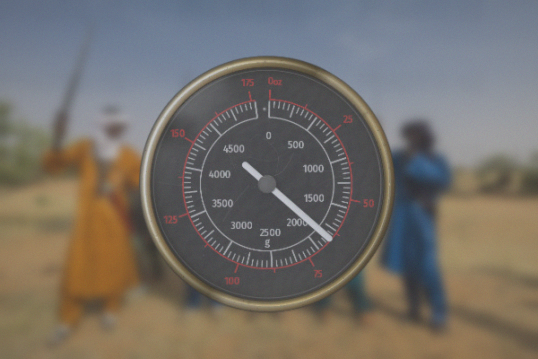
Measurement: 1850 g
